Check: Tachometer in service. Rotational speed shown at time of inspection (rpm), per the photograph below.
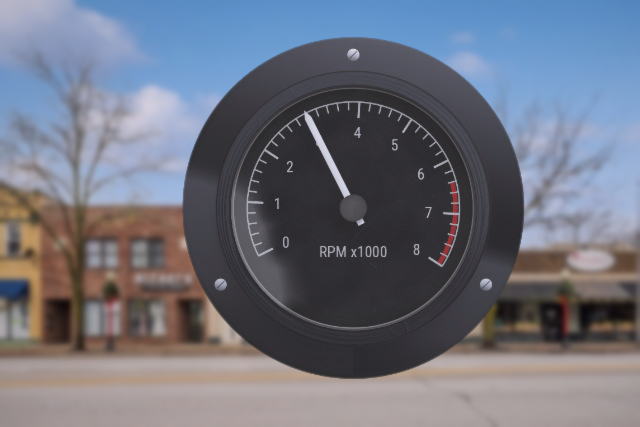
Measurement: 3000 rpm
